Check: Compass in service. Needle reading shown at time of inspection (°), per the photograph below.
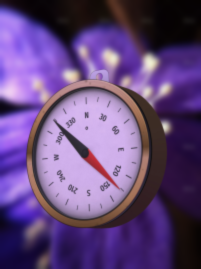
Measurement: 135 °
